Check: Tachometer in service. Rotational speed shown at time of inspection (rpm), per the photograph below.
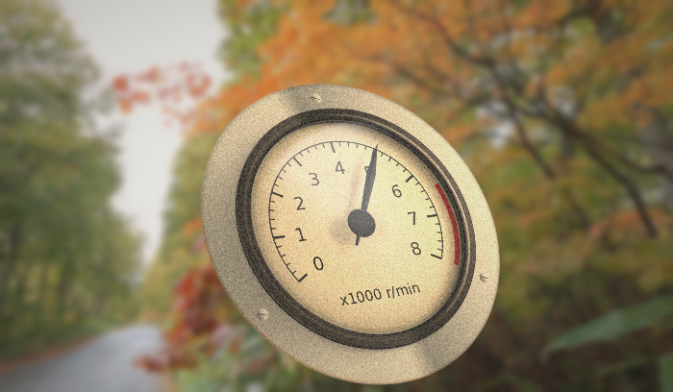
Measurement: 5000 rpm
